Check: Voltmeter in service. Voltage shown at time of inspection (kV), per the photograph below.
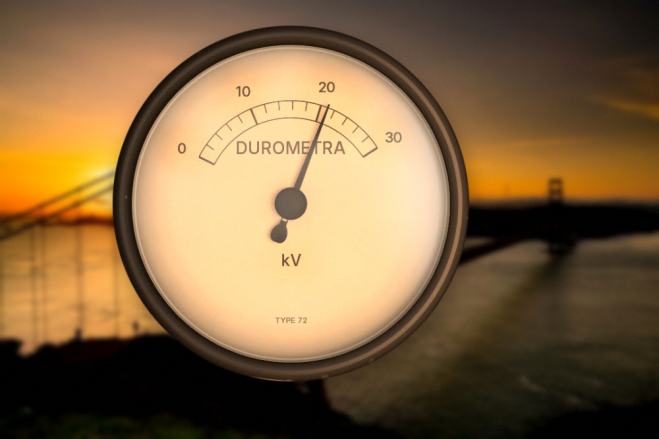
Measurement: 21 kV
